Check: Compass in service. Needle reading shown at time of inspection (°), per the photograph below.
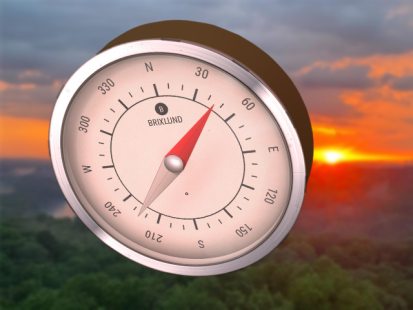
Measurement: 45 °
